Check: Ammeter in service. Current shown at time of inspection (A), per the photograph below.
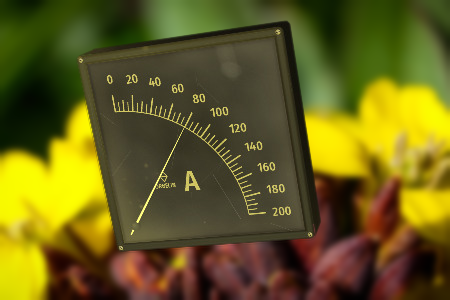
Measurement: 80 A
